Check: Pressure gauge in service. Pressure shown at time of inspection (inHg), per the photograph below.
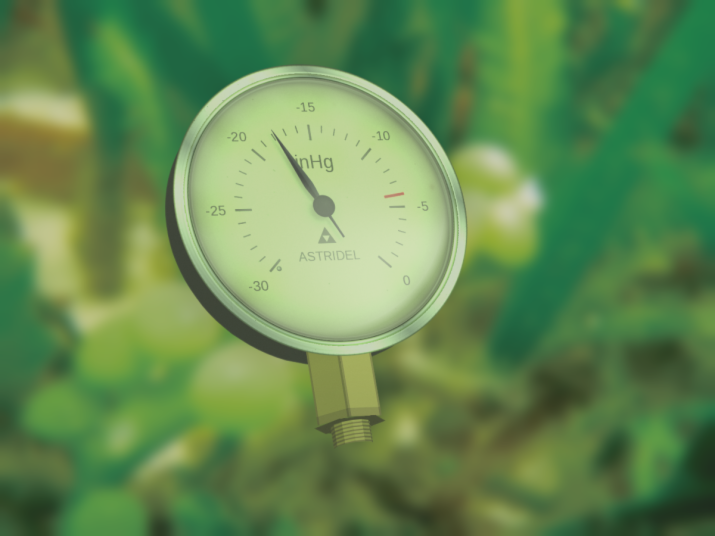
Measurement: -18 inHg
